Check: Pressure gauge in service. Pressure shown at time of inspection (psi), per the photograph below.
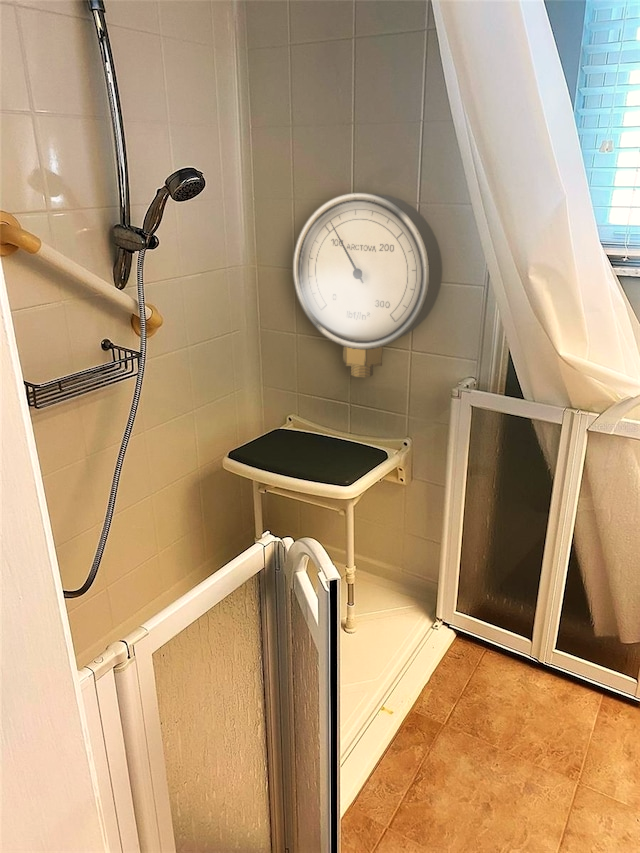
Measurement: 110 psi
